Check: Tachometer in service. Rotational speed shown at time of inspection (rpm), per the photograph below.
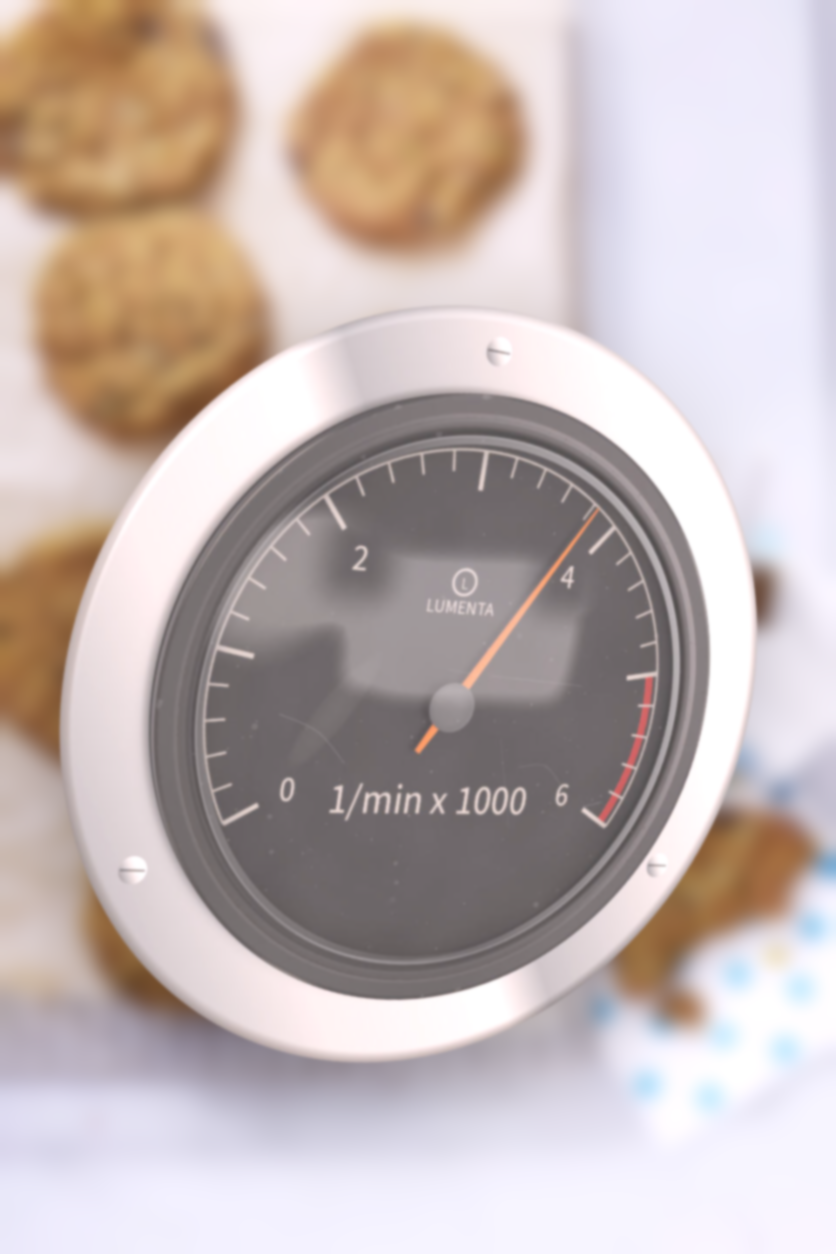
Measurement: 3800 rpm
